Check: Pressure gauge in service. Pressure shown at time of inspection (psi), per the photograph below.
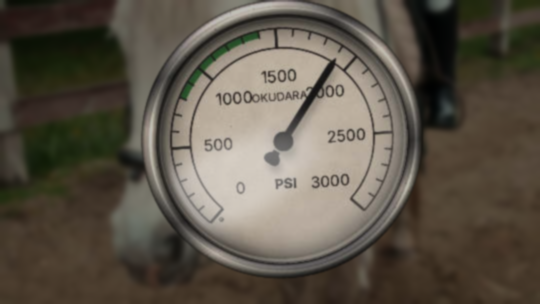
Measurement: 1900 psi
